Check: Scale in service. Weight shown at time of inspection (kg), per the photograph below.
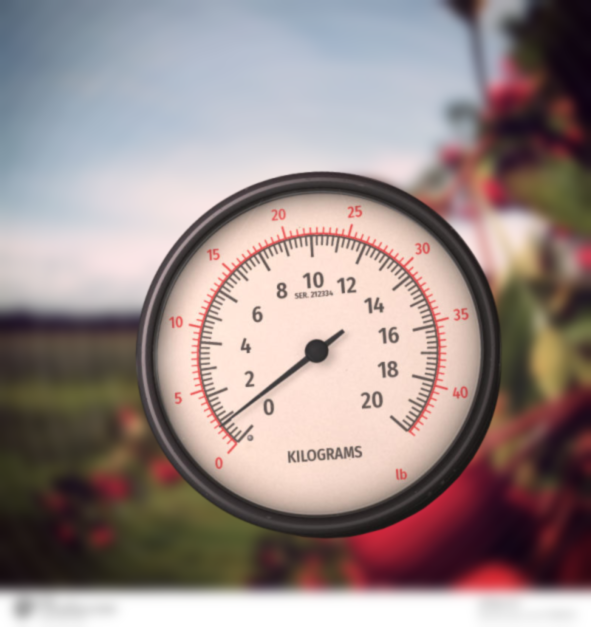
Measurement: 0.8 kg
